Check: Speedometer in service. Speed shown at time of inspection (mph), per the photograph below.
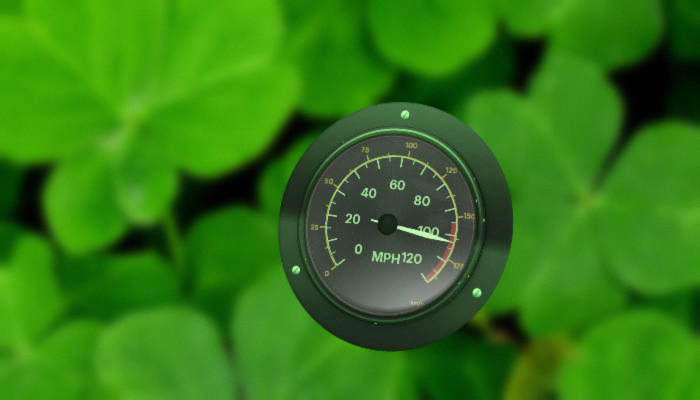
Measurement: 102.5 mph
